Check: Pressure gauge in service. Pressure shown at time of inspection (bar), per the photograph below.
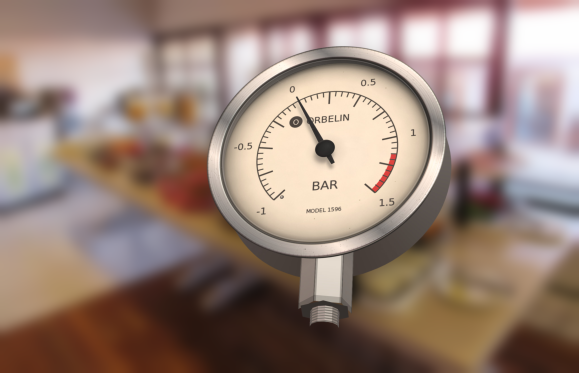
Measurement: 0 bar
